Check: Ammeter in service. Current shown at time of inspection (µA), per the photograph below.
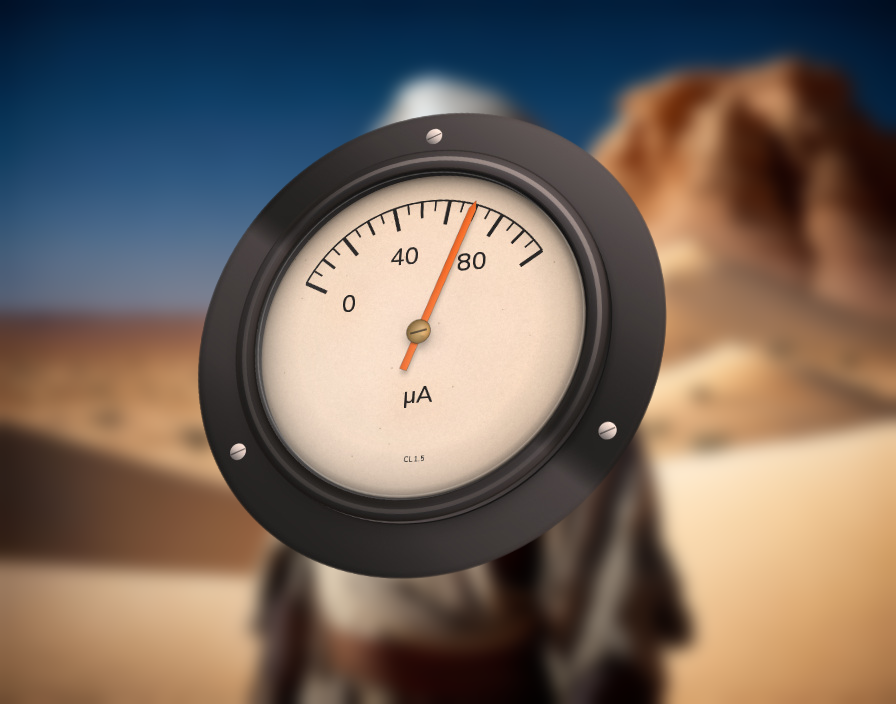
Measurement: 70 µA
